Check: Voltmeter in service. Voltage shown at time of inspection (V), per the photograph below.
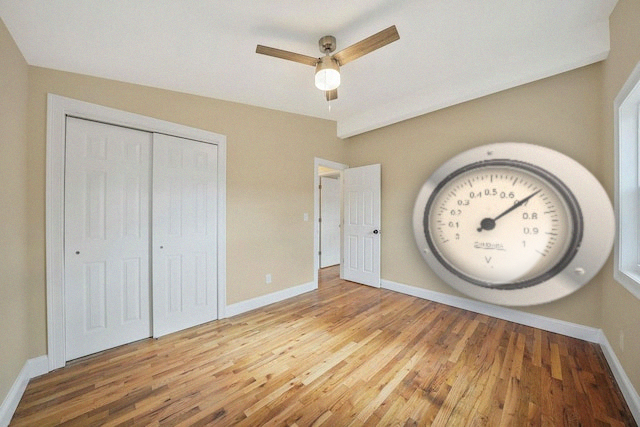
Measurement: 0.7 V
